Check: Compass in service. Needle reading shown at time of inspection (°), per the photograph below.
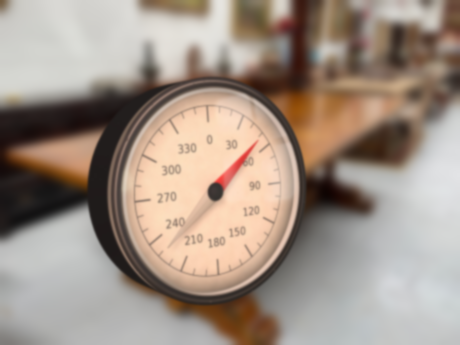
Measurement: 50 °
